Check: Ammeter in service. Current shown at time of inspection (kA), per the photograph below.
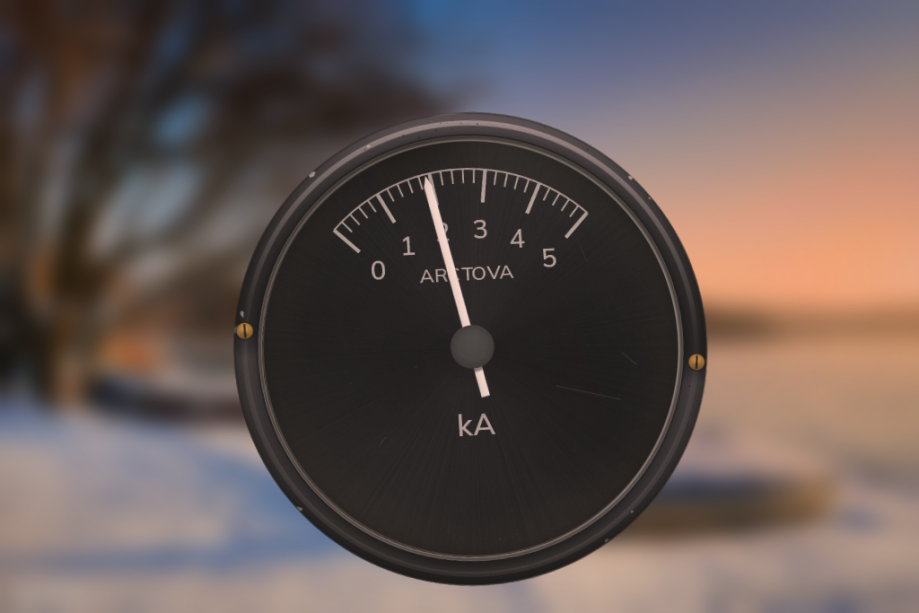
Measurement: 1.9 kA
